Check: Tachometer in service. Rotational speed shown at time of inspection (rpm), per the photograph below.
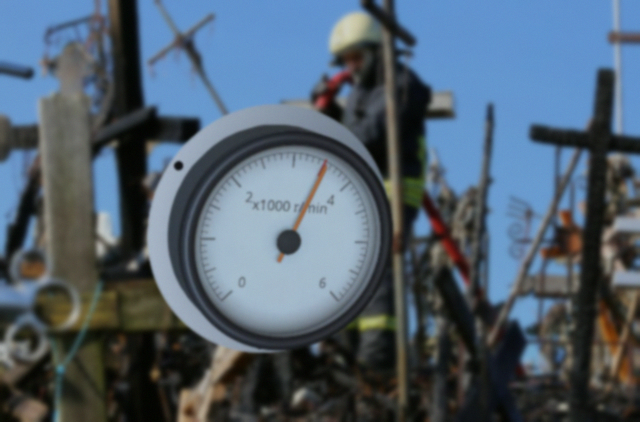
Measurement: 3500 rpm
